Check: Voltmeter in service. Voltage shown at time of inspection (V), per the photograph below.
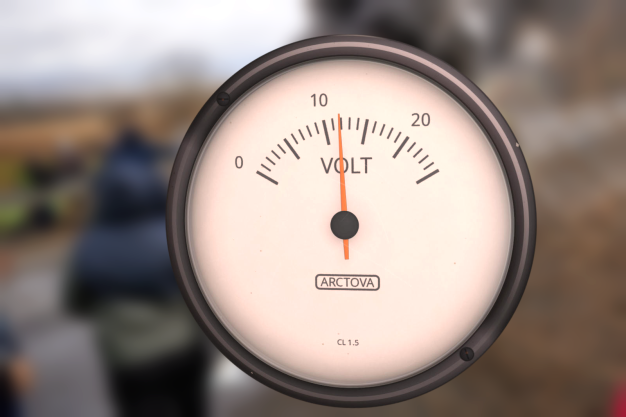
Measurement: 12 V
